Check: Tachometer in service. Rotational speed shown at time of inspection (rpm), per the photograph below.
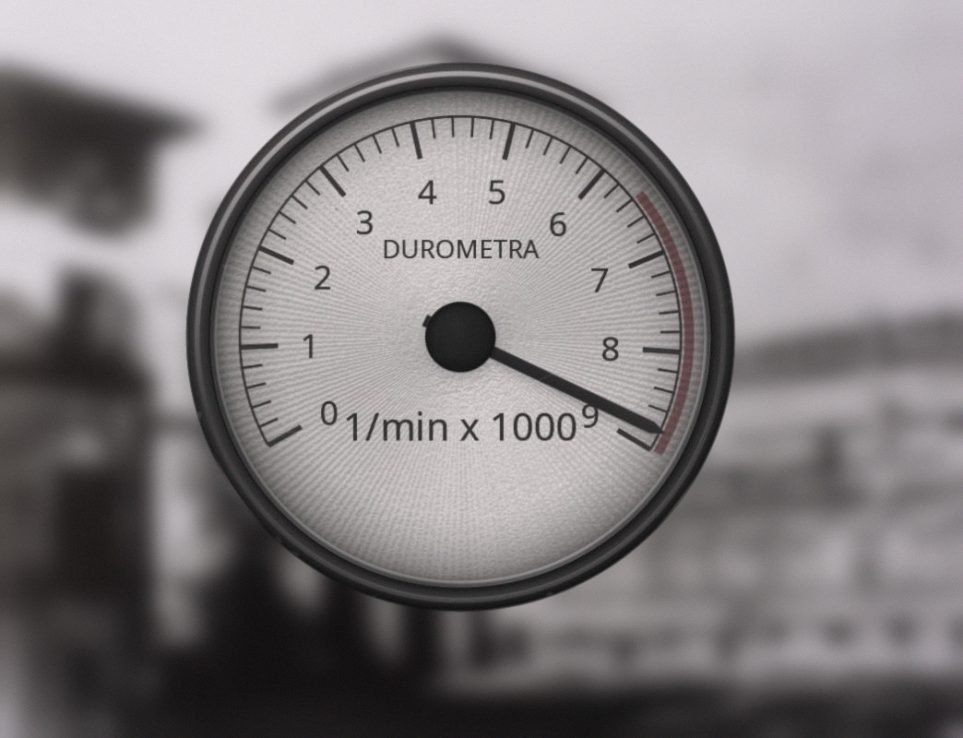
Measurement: 8800 rpm
